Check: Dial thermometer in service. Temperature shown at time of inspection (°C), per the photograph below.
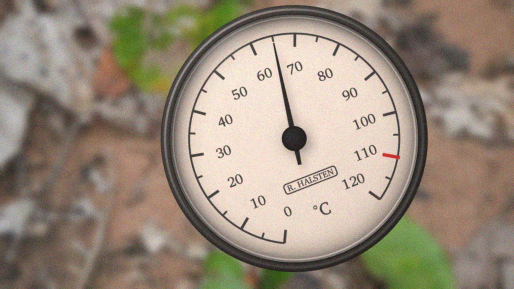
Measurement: 65 °C
